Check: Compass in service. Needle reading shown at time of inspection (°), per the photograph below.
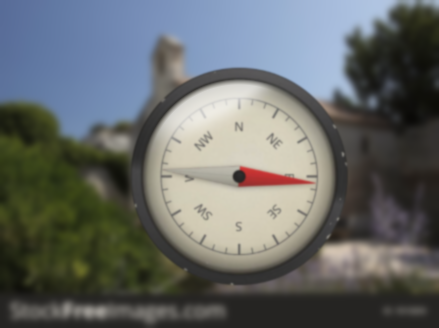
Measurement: 95 °
